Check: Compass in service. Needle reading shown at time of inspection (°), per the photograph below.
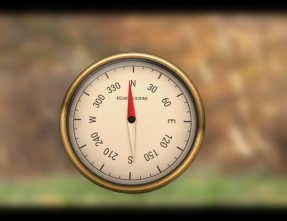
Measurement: 355 °
